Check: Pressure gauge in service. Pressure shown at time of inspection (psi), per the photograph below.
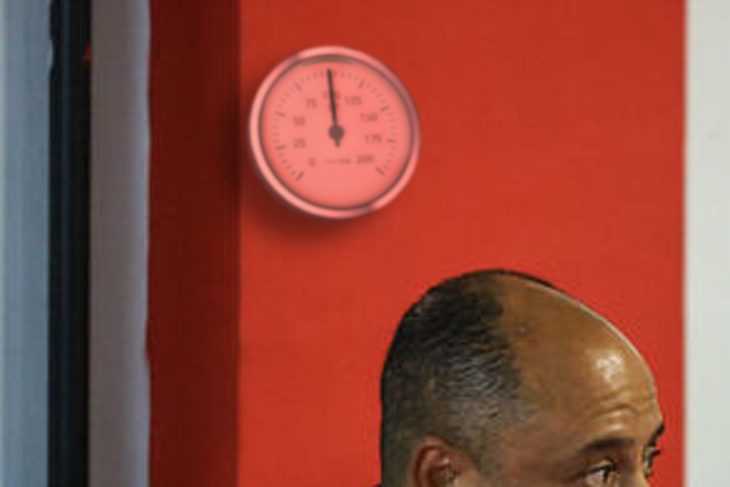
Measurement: 100 psi
